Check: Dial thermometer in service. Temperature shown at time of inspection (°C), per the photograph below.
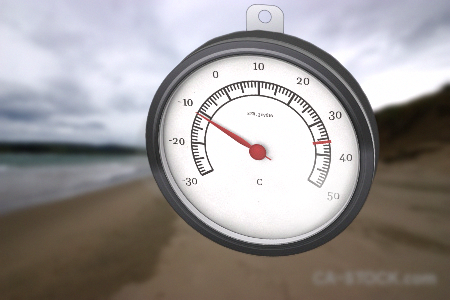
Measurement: -10 °C
